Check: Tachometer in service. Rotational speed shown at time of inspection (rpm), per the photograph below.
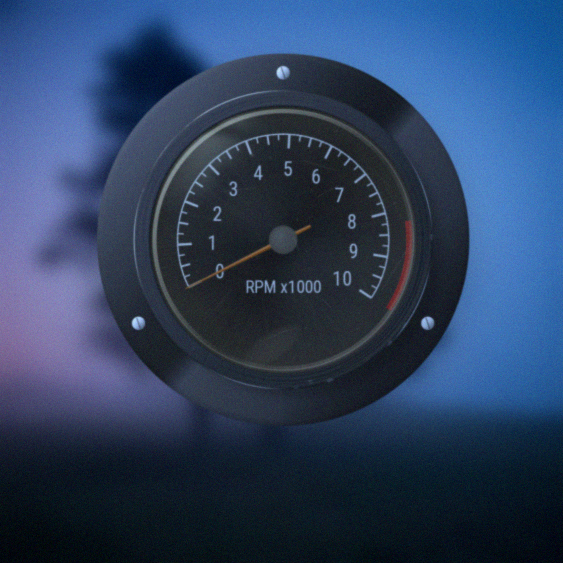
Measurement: 0 rpm
